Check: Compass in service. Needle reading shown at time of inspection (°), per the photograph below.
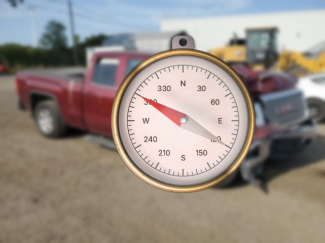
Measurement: 300 °
